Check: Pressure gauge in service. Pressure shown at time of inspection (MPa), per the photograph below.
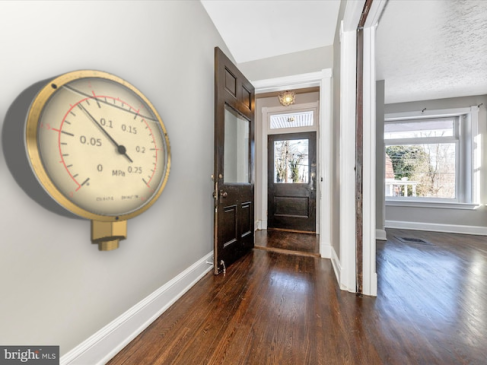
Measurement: 0.08 MPa
